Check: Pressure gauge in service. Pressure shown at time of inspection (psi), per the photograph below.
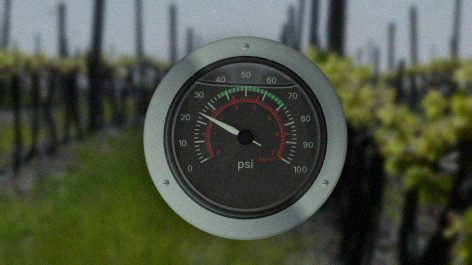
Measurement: 24 psi
